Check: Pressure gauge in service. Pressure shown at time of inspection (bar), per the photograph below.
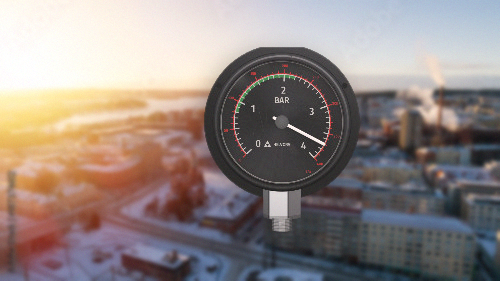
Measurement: 3.7 bar
